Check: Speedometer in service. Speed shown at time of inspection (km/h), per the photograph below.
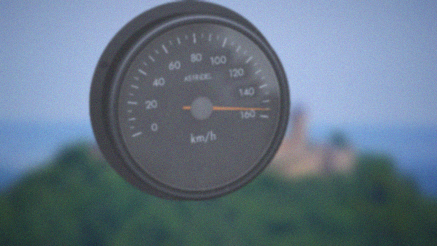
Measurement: 155 km/h
